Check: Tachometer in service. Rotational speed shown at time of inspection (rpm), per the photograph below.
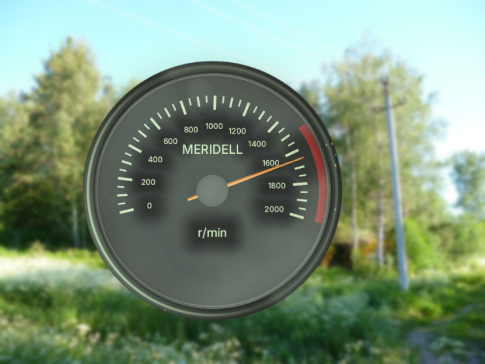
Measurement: 1650 rpm
